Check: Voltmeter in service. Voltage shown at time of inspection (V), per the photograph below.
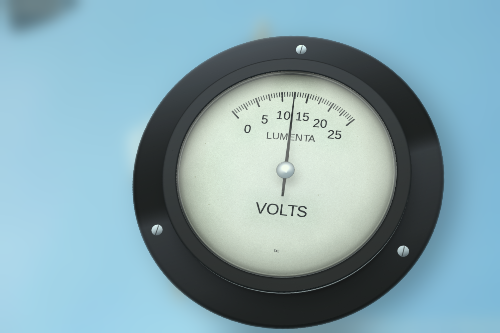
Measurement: 12.5 V
